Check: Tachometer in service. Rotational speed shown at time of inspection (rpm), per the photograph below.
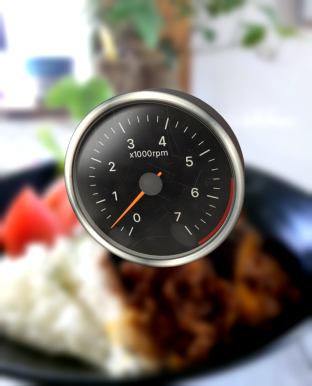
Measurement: 400 rpm
